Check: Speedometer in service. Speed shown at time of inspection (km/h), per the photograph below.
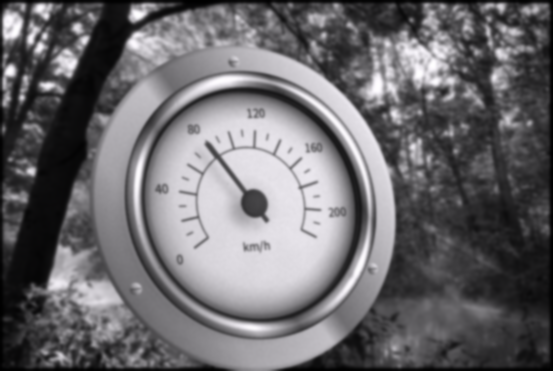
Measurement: 80 km/h
